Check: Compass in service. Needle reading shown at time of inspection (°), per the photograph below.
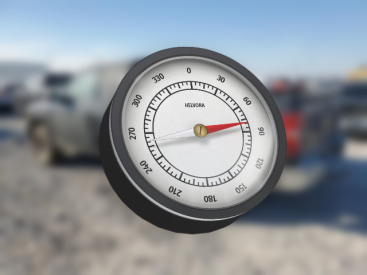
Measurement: 80 °
